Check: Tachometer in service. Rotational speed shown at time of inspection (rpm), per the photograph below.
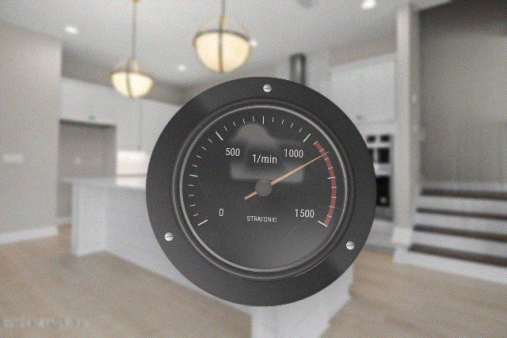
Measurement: 1125 rpm
